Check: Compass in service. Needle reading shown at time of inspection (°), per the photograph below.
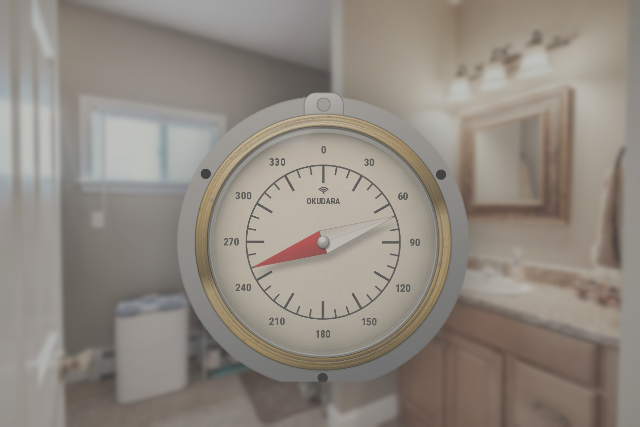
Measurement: 250 °
